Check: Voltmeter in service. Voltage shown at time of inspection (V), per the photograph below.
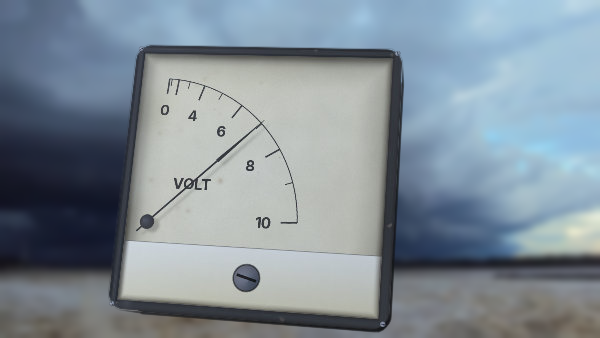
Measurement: 7 V
